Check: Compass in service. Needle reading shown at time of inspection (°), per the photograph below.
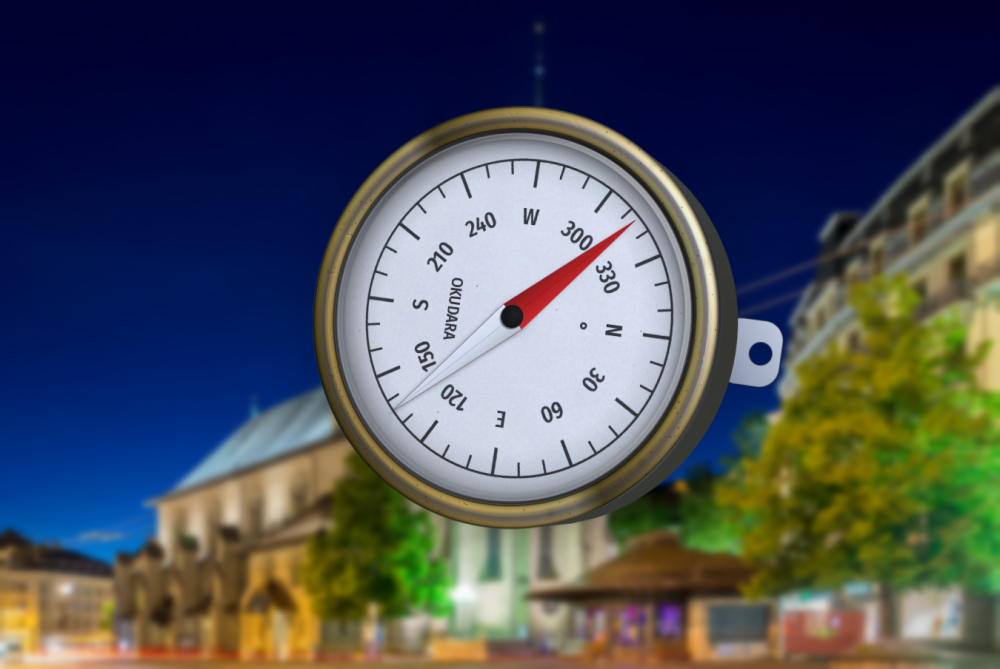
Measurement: 315 °
